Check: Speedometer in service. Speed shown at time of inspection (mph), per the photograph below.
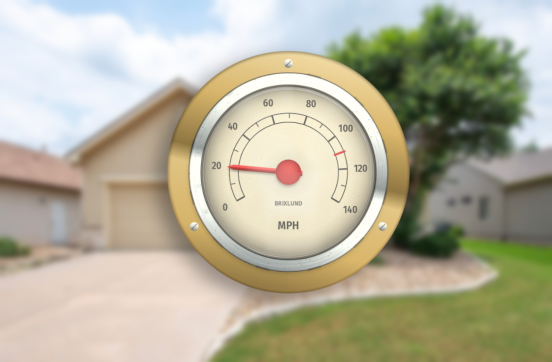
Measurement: 20 mph
